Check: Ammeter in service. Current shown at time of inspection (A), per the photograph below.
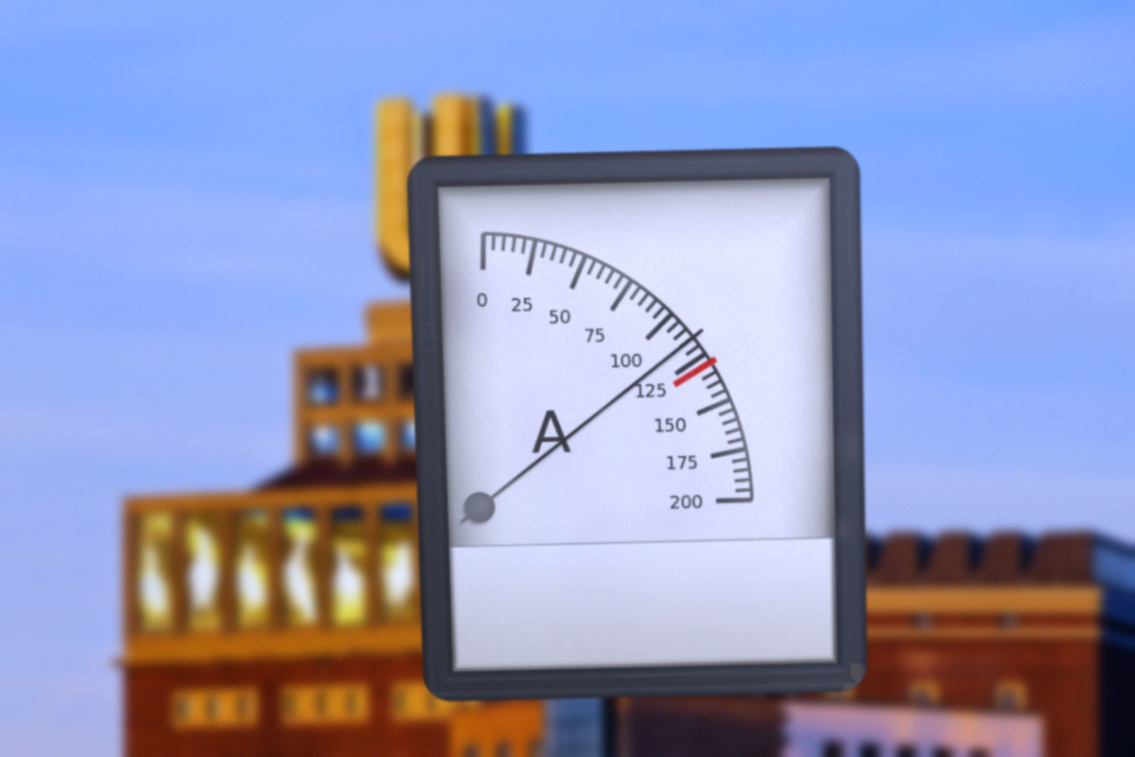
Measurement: 115 A
